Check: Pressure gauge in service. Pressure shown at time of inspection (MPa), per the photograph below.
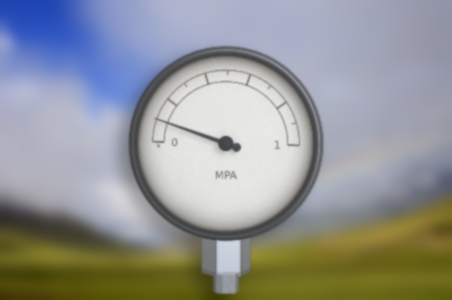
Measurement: 0.1 MPa
